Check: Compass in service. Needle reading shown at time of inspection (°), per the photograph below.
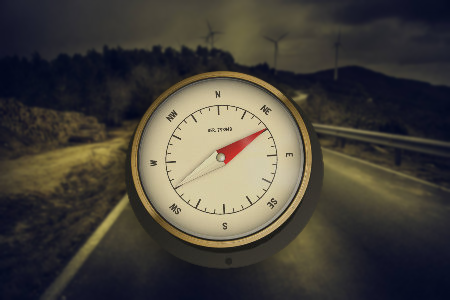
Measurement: 60 °
